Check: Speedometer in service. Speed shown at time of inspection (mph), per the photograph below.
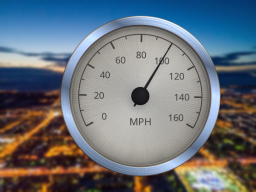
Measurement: 100 mph
